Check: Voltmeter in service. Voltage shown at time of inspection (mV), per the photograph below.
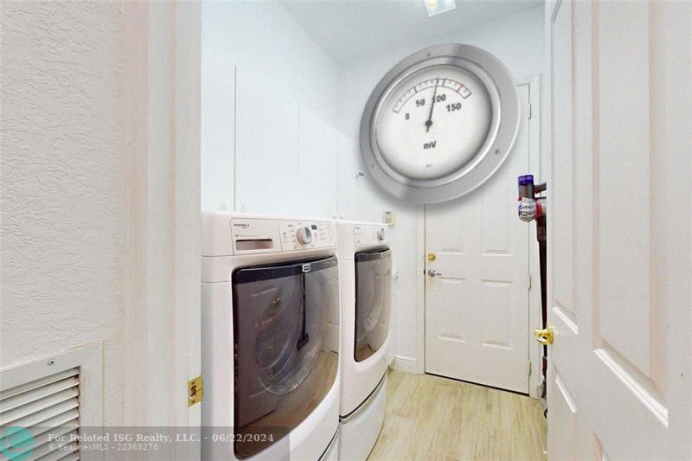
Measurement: 90 mV
